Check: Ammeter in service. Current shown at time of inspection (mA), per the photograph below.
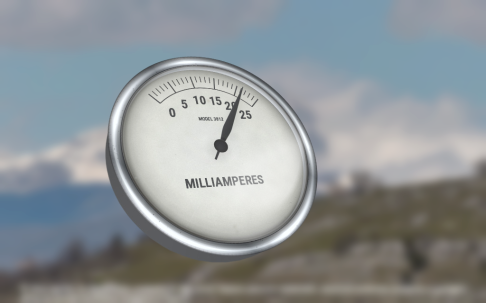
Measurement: 21 mA
